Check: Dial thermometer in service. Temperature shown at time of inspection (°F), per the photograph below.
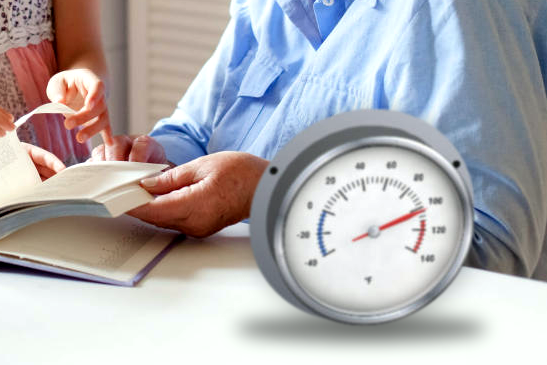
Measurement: 100 °F
